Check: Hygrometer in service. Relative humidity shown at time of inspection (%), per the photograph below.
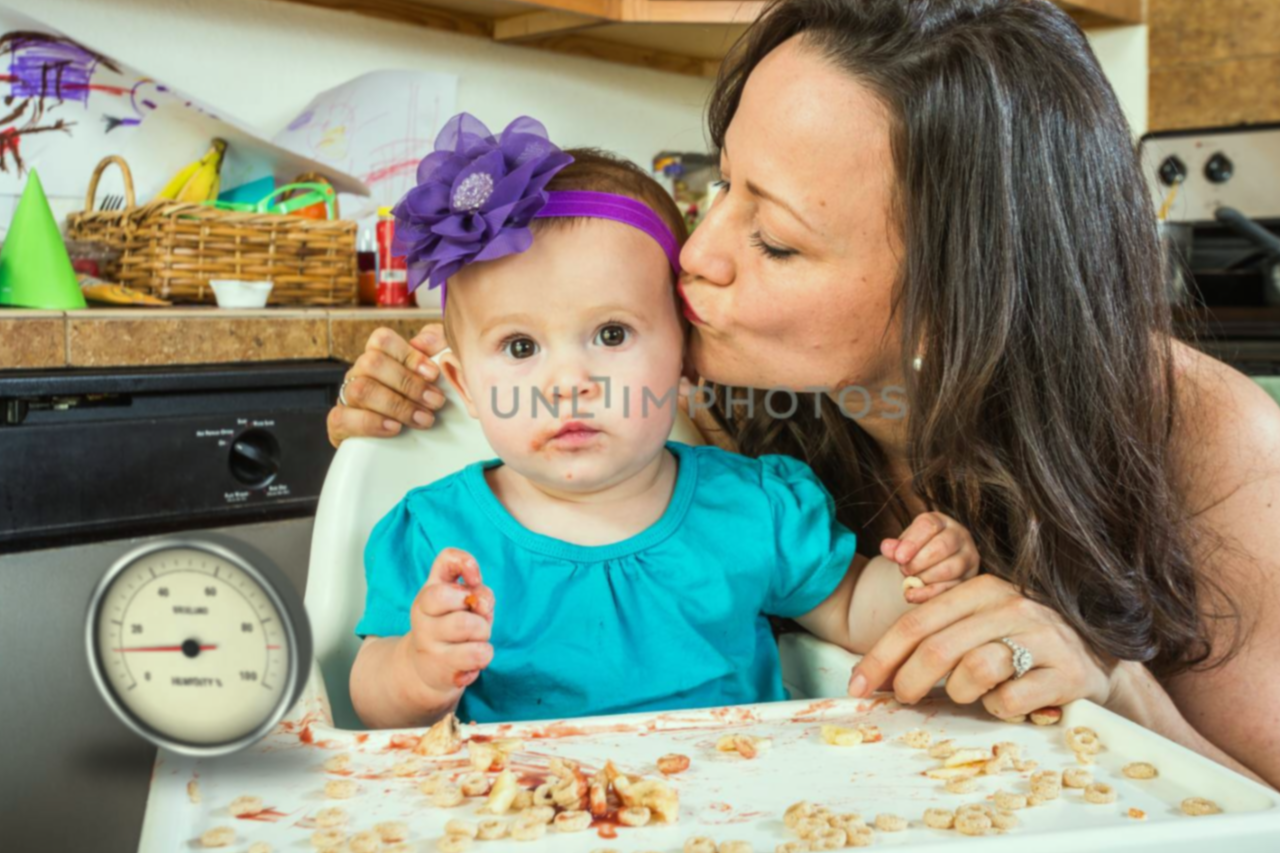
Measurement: 12 %
